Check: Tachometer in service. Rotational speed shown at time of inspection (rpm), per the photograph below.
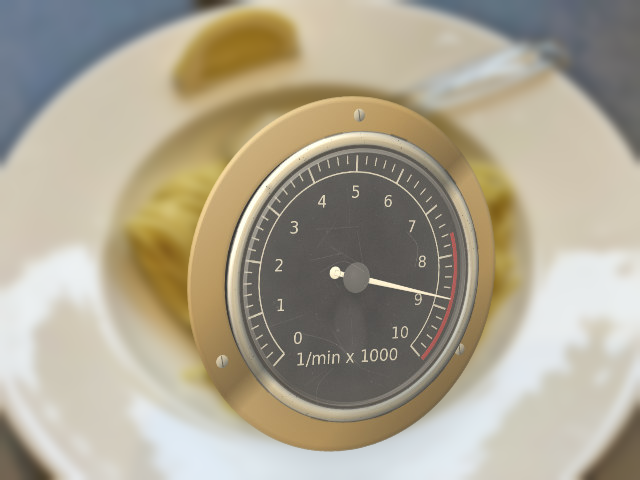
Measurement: 8800 rpm
